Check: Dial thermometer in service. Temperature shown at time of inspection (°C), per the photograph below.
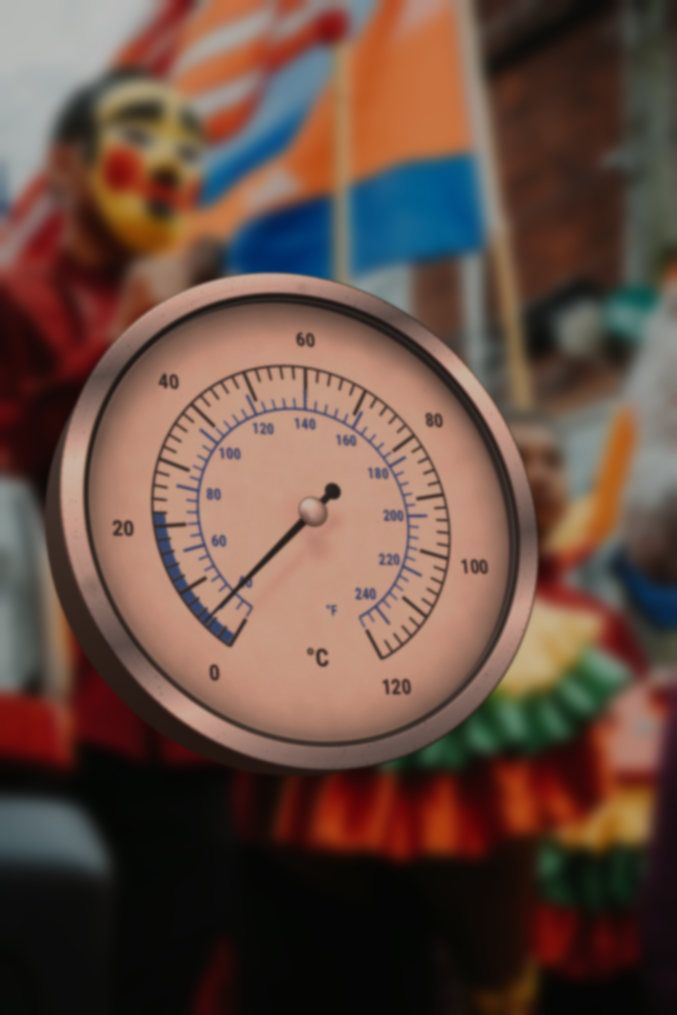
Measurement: 5 °C
